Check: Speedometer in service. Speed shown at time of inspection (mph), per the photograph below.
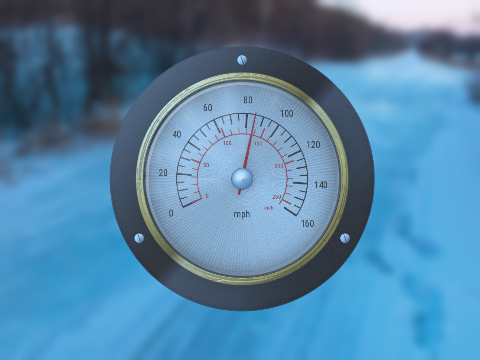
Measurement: 85 mph
